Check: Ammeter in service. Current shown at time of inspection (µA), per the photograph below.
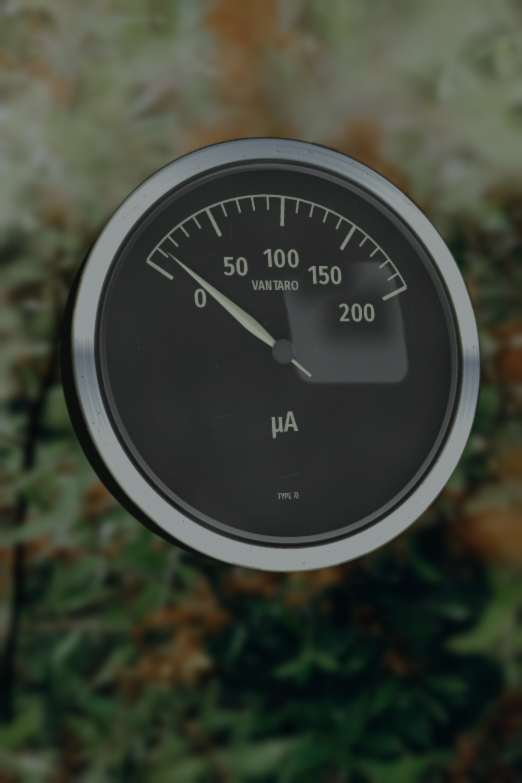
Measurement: 10 µA
